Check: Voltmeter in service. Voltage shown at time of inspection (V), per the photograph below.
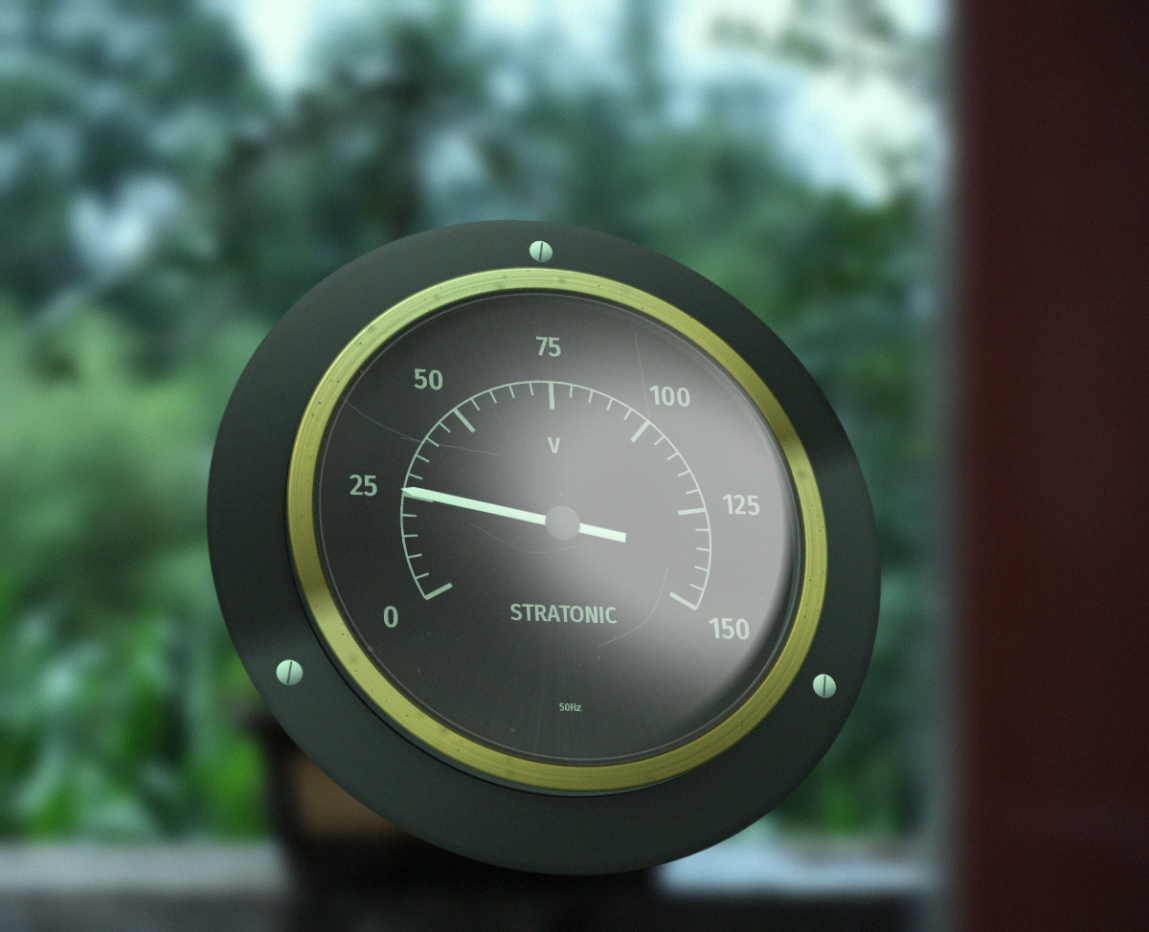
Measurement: 25 V
